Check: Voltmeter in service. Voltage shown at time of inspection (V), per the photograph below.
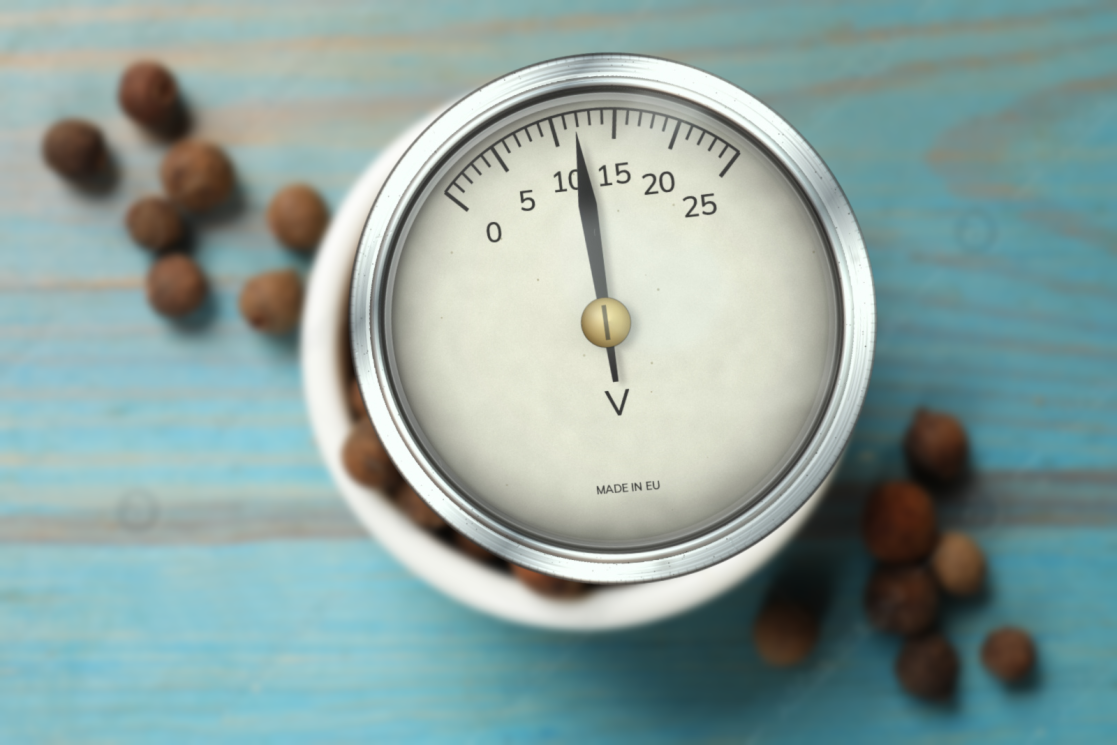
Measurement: 12 V
